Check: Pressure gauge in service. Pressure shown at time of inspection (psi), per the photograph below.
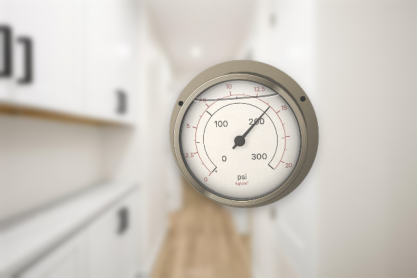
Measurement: 200 psi
